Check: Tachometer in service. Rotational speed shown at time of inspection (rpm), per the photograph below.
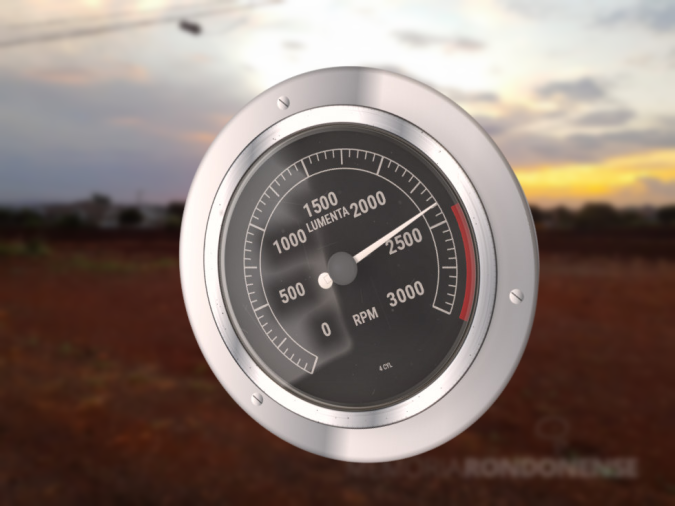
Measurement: 2400 rpm
